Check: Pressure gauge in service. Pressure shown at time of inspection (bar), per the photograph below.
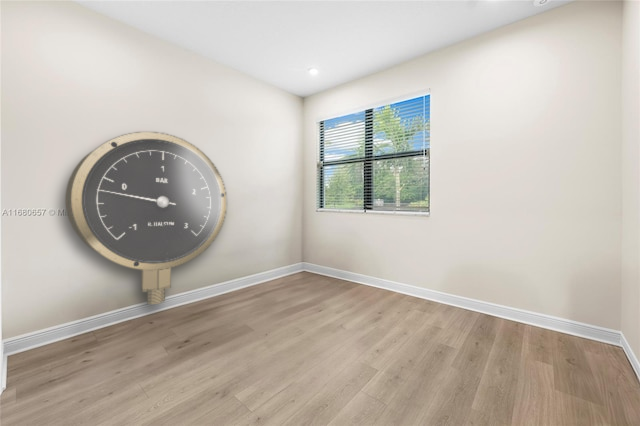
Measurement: -0.2 bar
